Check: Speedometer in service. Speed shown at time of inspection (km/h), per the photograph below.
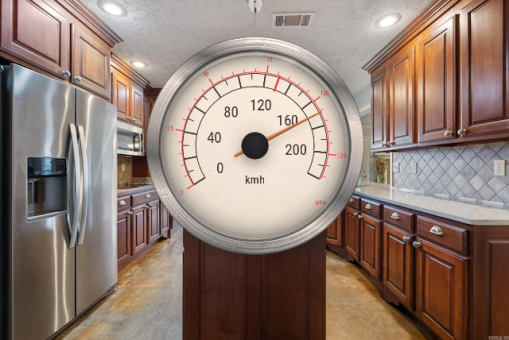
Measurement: 170 km/h
